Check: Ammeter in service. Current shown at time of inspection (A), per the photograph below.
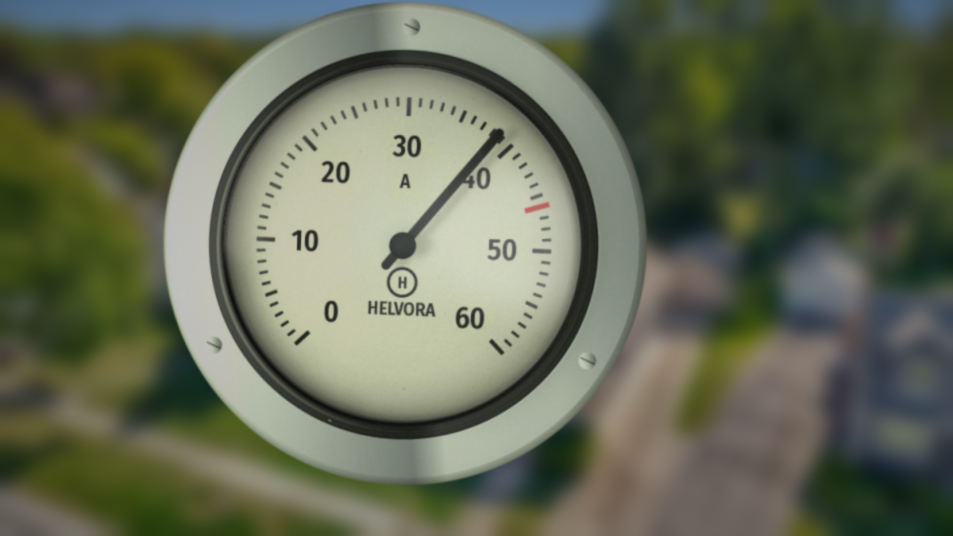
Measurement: 38.5 A
